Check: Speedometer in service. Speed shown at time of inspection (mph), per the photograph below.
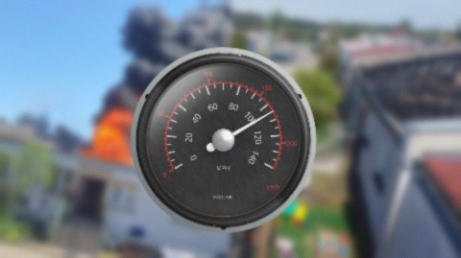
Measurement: 105 mph
